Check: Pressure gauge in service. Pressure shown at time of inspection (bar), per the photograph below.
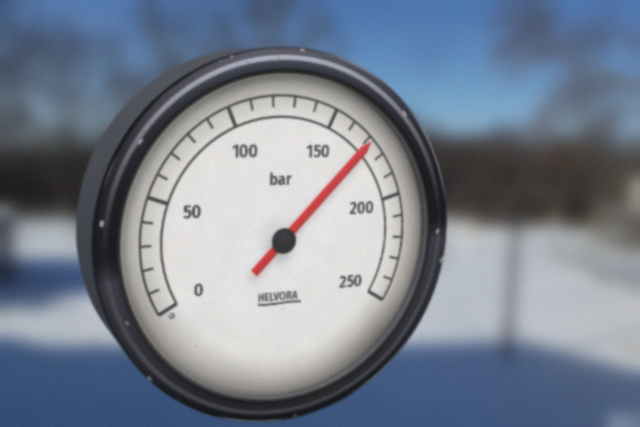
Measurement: 170 bar
